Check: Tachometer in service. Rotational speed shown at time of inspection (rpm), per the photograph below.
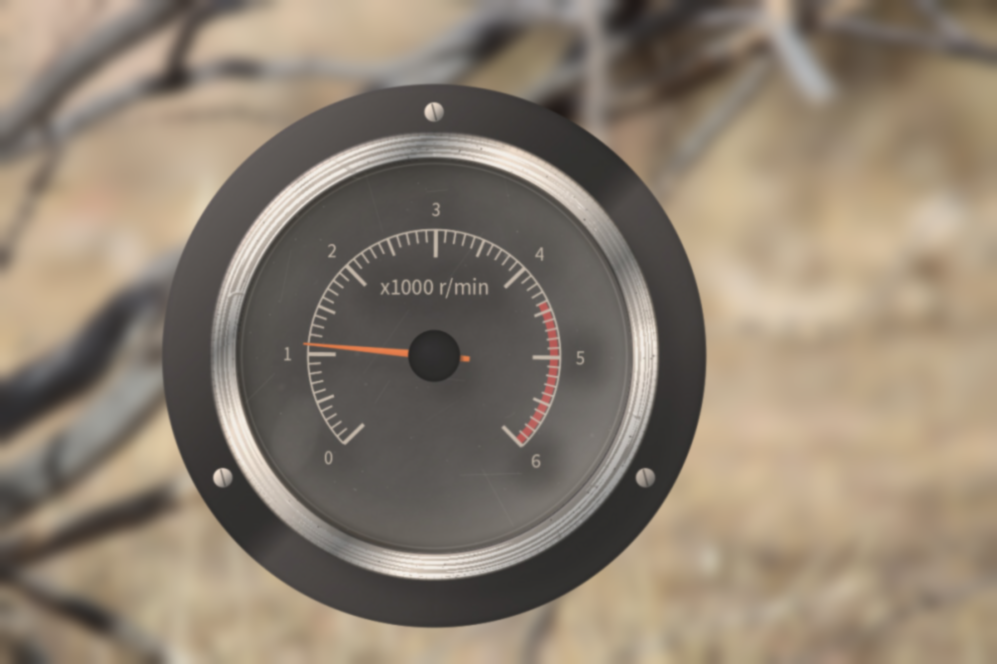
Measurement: 1100 rpm
